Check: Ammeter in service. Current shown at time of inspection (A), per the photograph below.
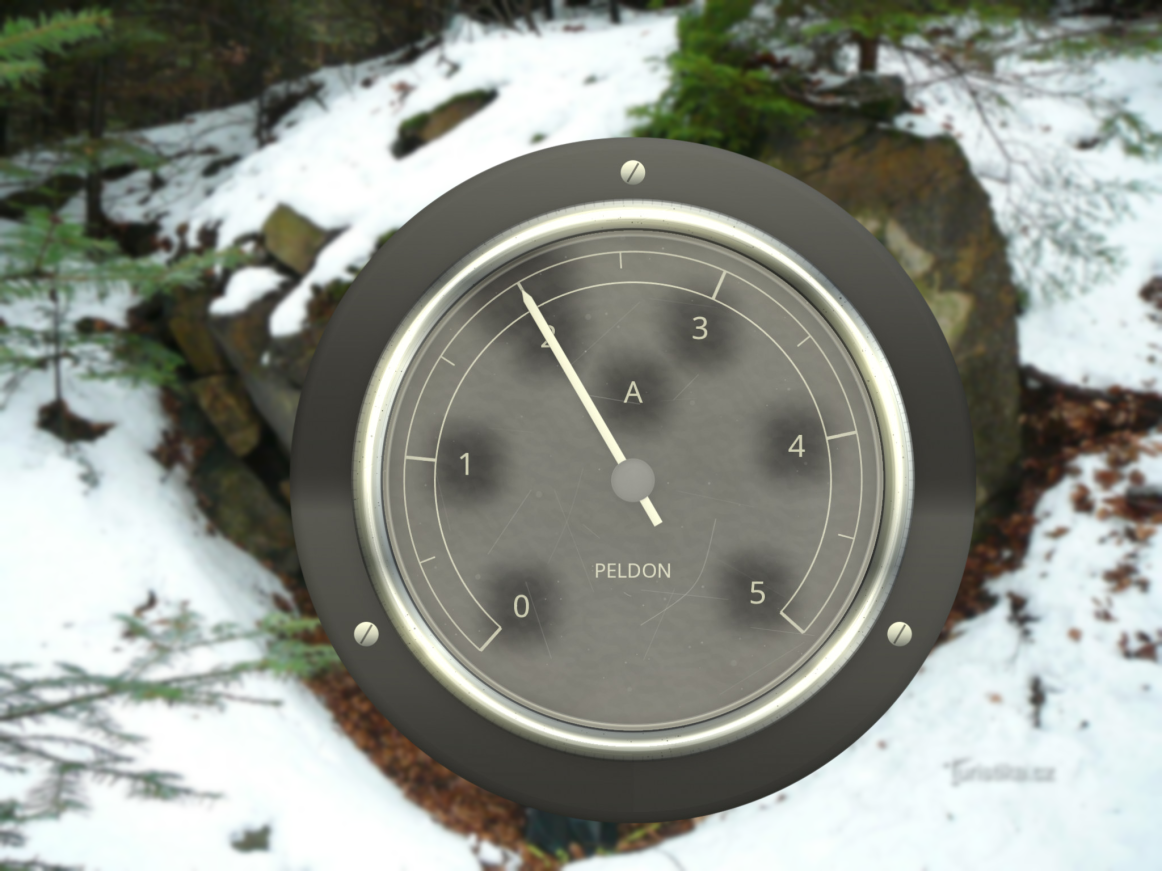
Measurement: 2 A
